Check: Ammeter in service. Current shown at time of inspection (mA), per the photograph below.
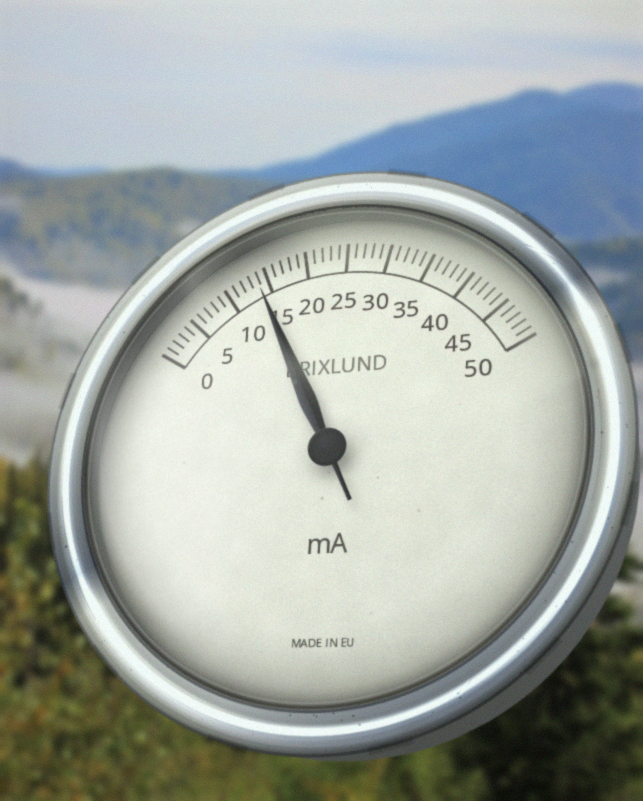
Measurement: 14 mA
